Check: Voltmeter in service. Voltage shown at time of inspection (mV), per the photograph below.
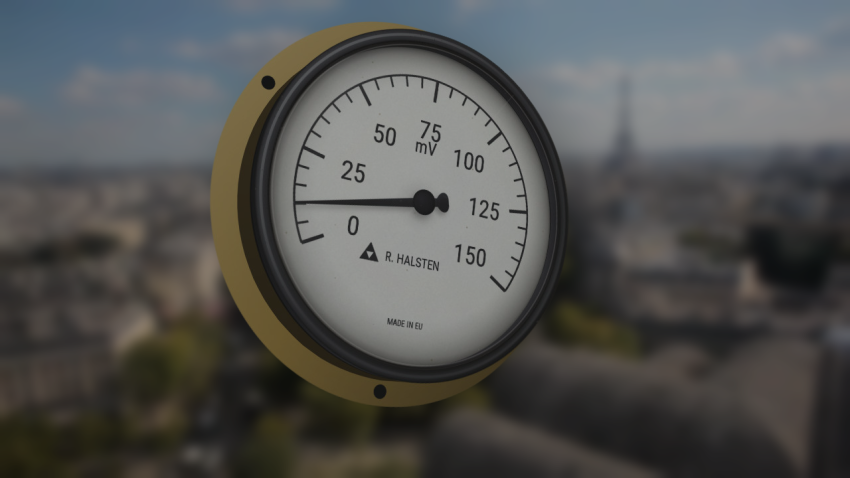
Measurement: 10 mV
